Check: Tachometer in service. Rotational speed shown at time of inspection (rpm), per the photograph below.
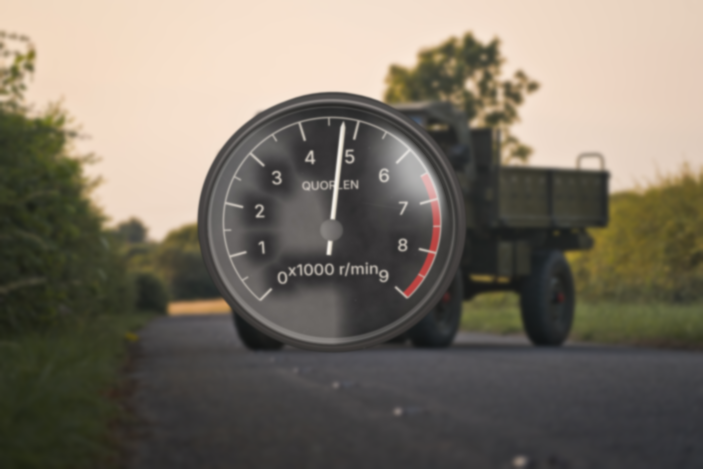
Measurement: 4750 rpm
